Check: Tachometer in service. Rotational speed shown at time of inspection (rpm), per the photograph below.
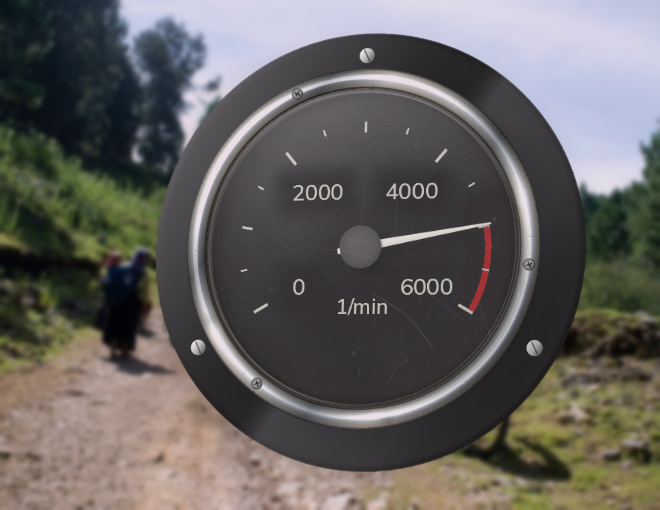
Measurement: 5000 rpm
